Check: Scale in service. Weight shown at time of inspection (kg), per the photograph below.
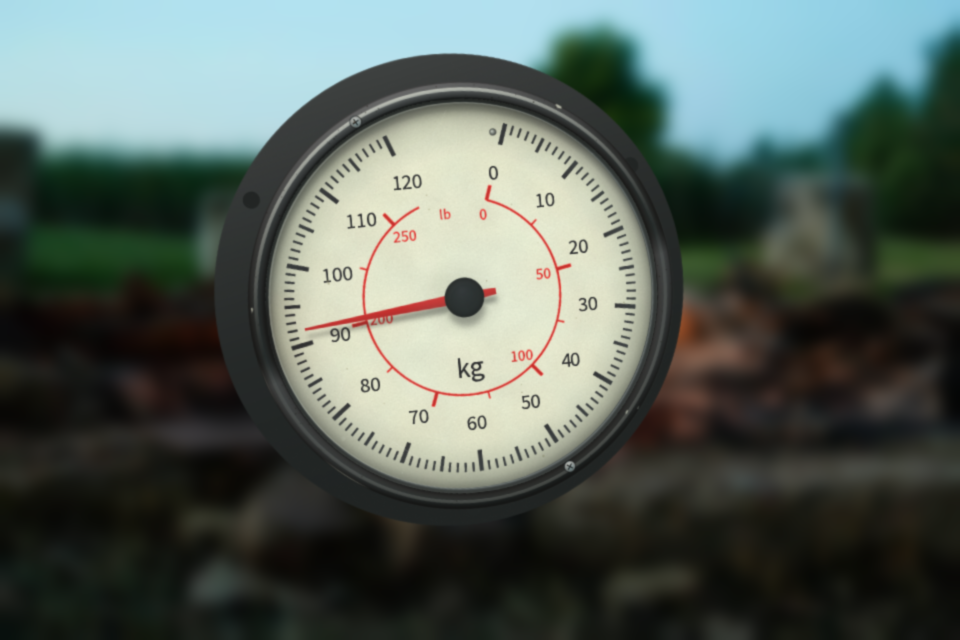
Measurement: 92 kg
